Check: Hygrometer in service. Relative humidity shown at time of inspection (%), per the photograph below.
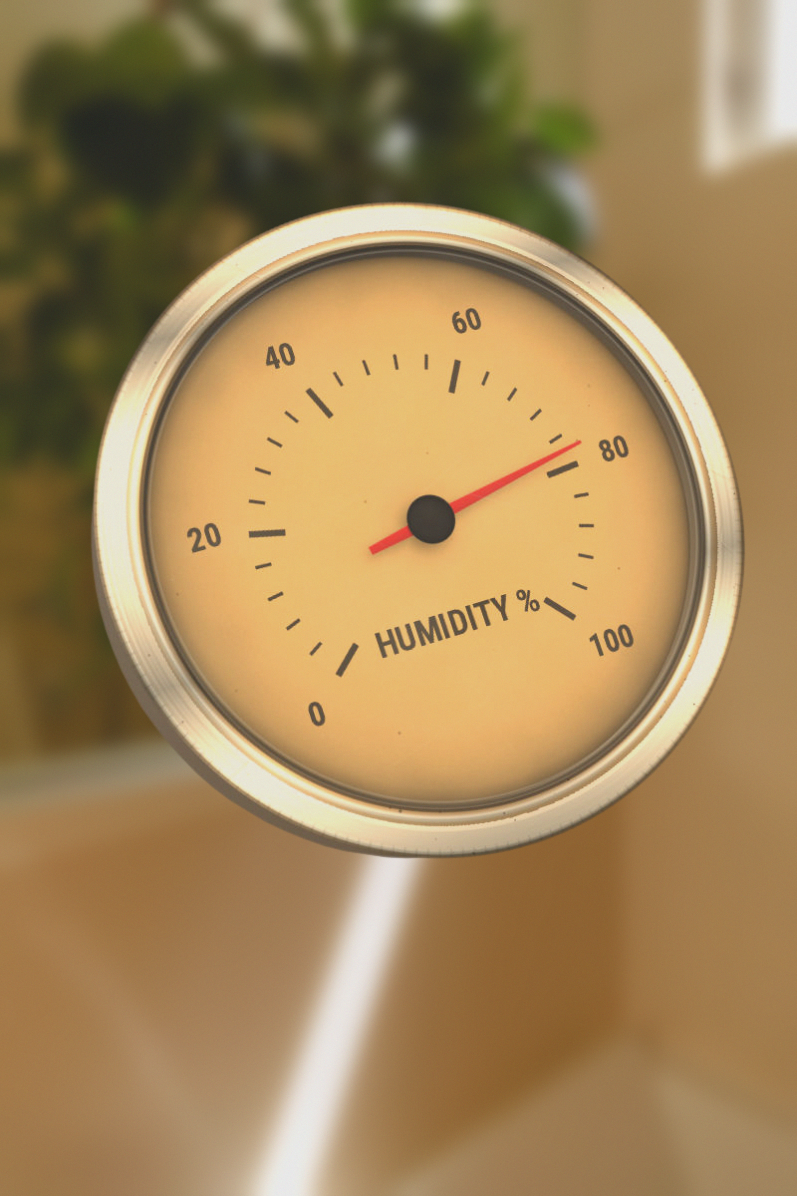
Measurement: 78 %
